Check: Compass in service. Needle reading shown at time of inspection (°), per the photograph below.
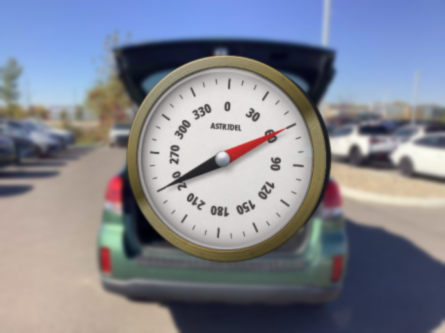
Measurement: 60 °
